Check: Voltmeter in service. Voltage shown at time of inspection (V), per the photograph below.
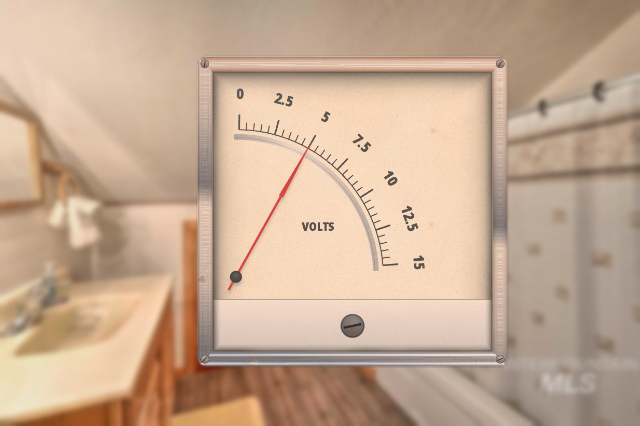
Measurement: 5 V
